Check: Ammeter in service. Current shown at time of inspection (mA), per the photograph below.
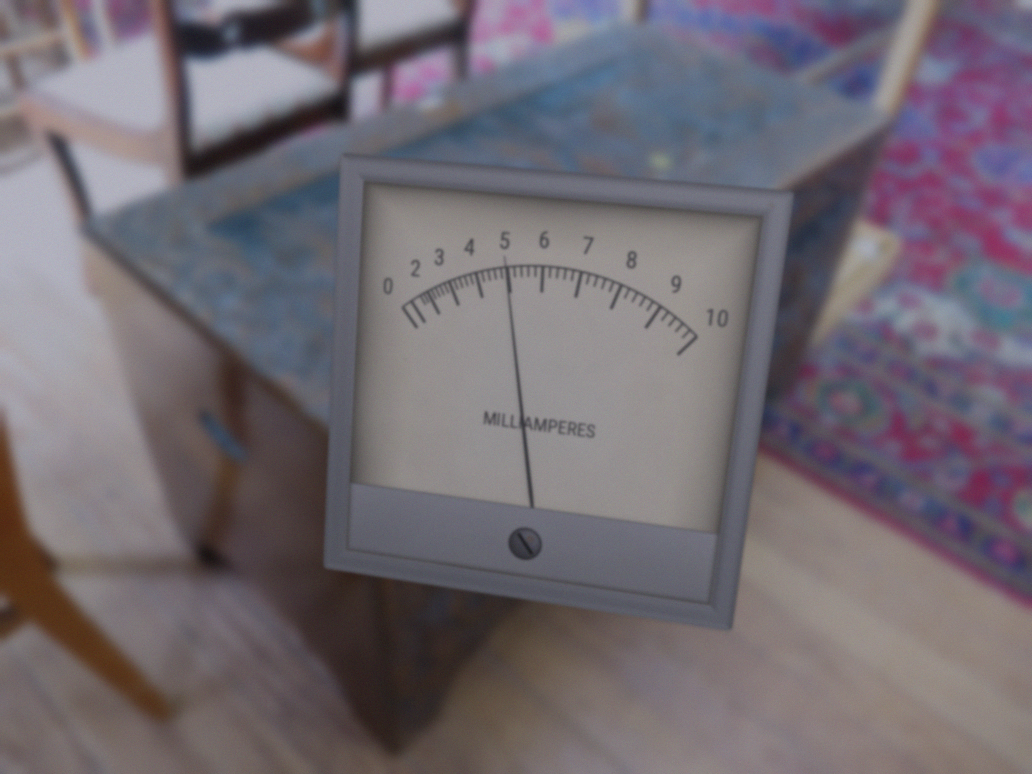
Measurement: 5 mA
